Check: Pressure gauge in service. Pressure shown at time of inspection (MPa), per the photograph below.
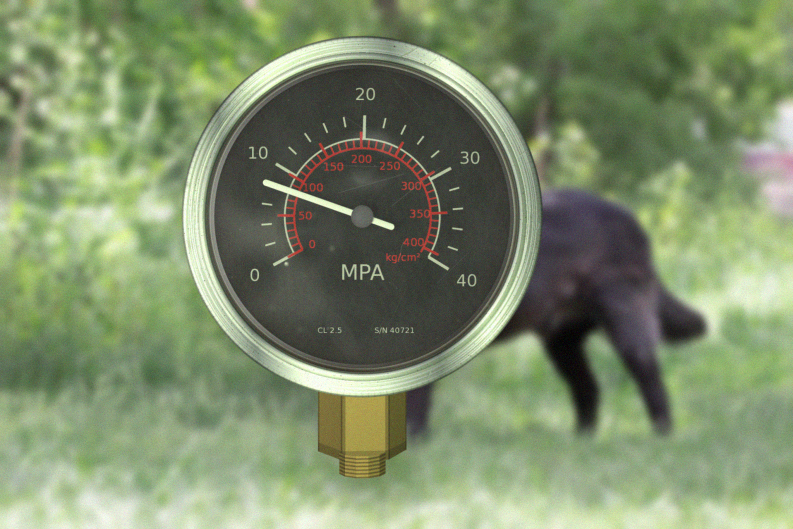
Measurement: 8 MPa
